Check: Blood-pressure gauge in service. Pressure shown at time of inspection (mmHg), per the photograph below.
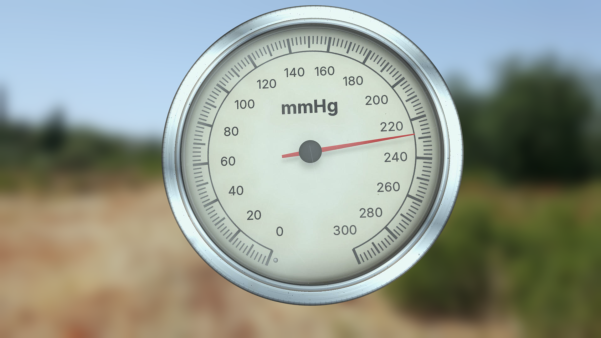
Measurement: 228 mmHg
